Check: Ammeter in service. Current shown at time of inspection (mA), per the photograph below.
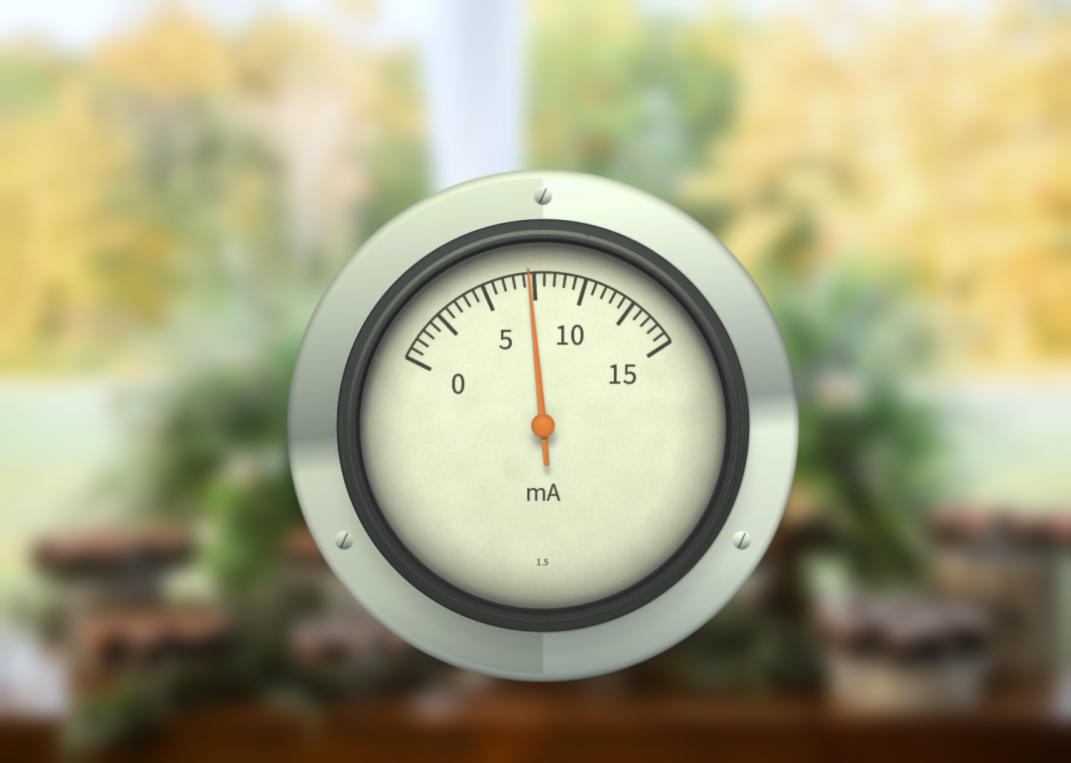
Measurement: 7.25 mA
